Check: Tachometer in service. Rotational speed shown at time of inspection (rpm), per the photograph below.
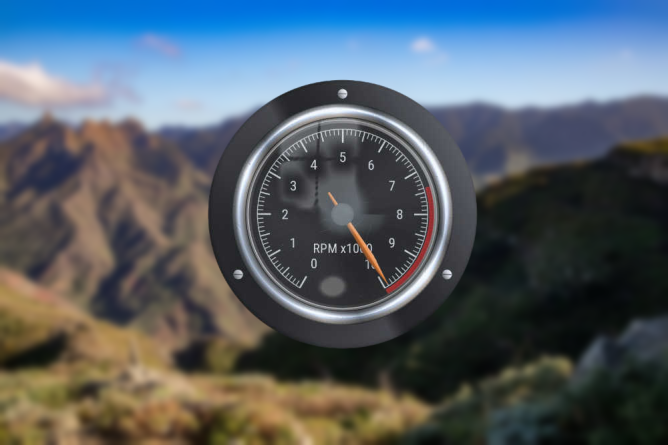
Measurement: 9900 rpm
